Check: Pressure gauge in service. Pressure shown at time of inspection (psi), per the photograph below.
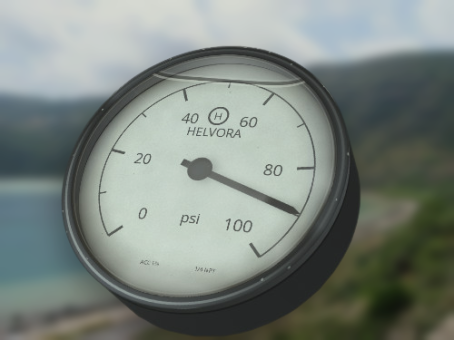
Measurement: 90 psi
